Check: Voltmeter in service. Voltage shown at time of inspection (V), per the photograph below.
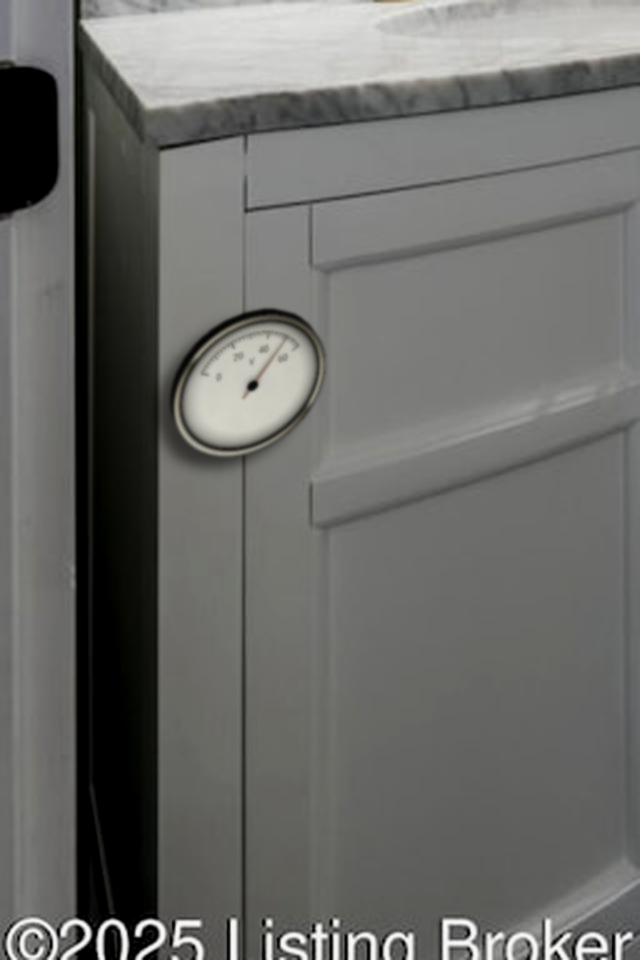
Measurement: 50 V
